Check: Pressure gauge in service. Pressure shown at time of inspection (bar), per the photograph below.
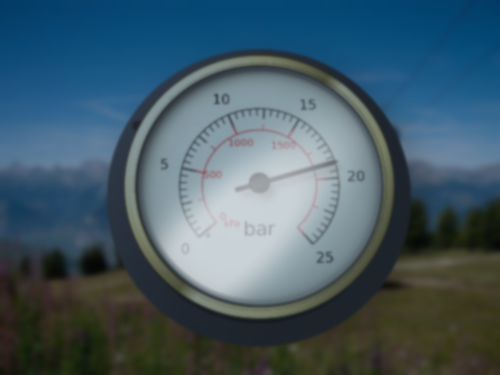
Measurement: 19 bar
